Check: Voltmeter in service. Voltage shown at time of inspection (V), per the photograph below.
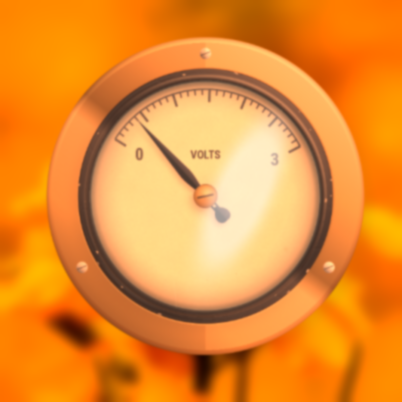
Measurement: 0.4 V
